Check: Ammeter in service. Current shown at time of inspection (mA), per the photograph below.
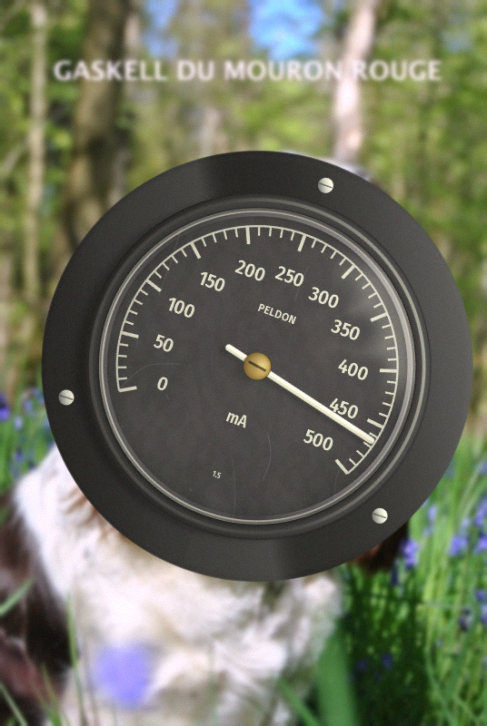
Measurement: 465 mA
